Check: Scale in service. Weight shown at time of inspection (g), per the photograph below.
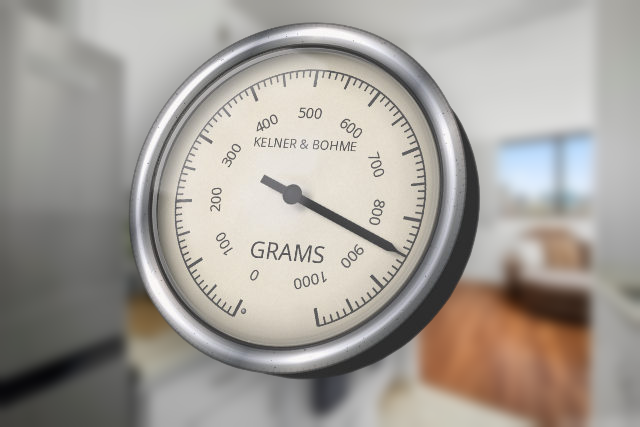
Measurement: 850 g
